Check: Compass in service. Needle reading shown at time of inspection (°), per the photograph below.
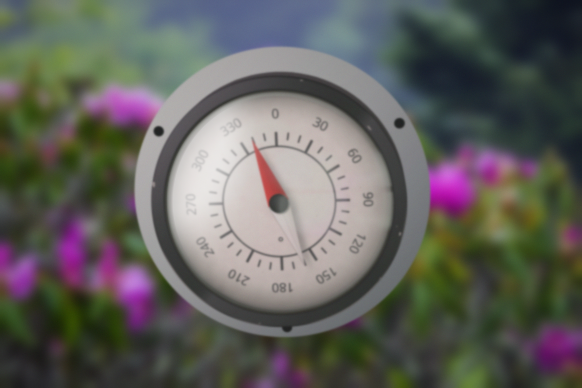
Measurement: 340 °
